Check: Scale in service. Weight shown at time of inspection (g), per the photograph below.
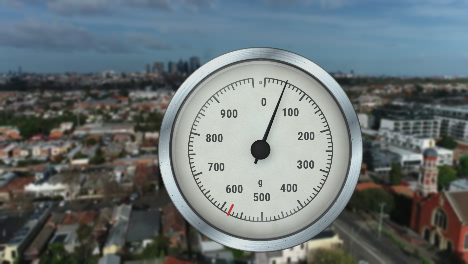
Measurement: 50 g
